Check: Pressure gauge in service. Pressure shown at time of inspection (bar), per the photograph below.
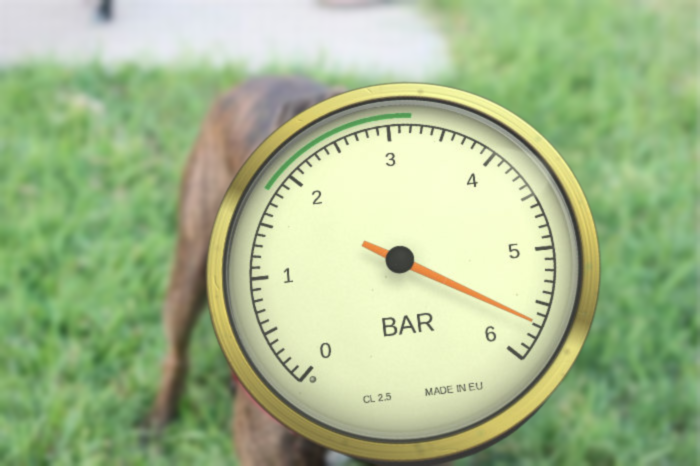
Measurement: 5.7 bar
